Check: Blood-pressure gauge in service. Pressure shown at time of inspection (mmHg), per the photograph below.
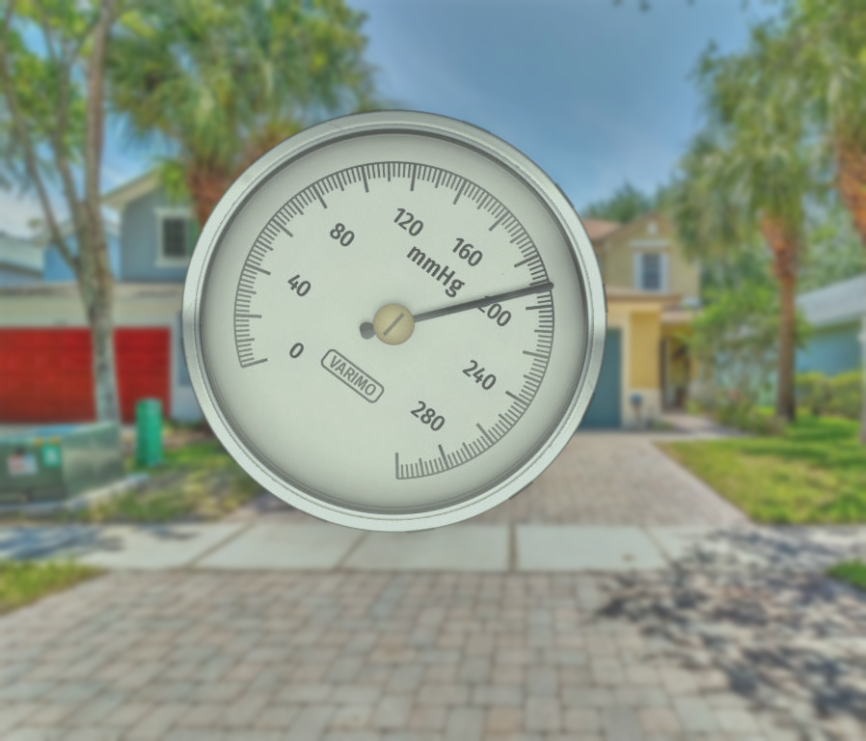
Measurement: 192 mmHg
